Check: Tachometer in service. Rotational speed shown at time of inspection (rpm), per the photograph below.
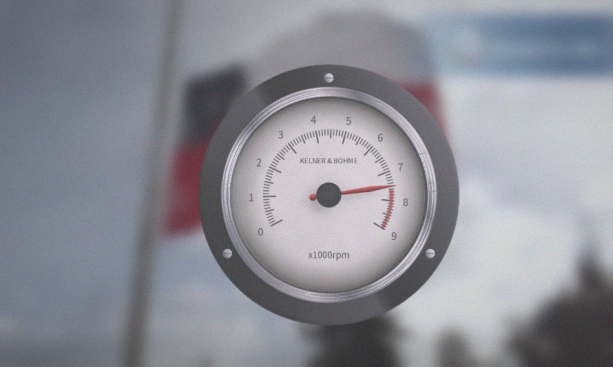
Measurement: 7500 rpm
